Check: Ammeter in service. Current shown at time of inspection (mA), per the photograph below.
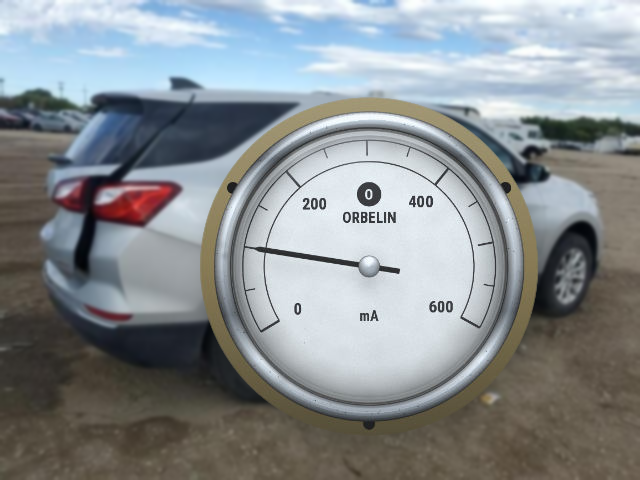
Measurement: 100 mA
